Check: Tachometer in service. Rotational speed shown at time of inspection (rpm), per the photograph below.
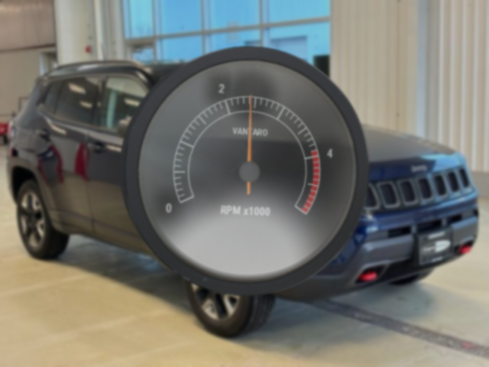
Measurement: 2400 rpm
